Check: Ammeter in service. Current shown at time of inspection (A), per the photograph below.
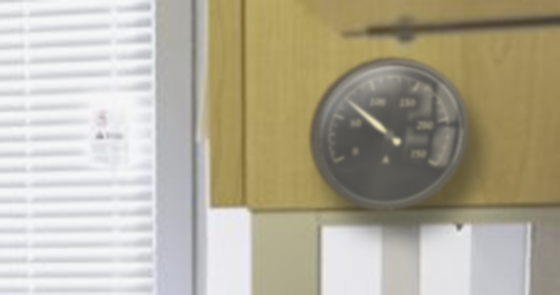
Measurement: 70 A
